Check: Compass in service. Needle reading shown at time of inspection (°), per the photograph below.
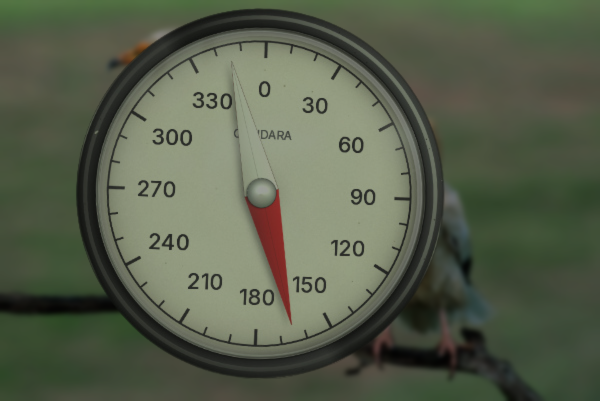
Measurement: 165 °
